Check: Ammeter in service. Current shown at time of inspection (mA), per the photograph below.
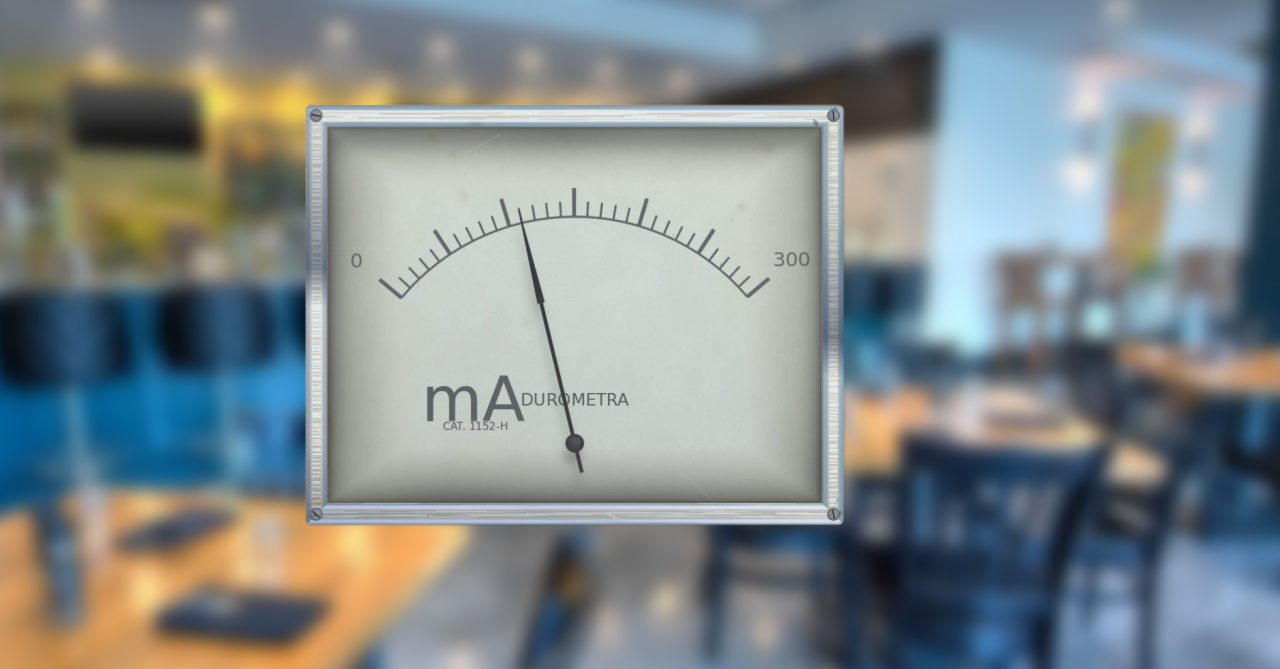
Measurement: 110 mA
